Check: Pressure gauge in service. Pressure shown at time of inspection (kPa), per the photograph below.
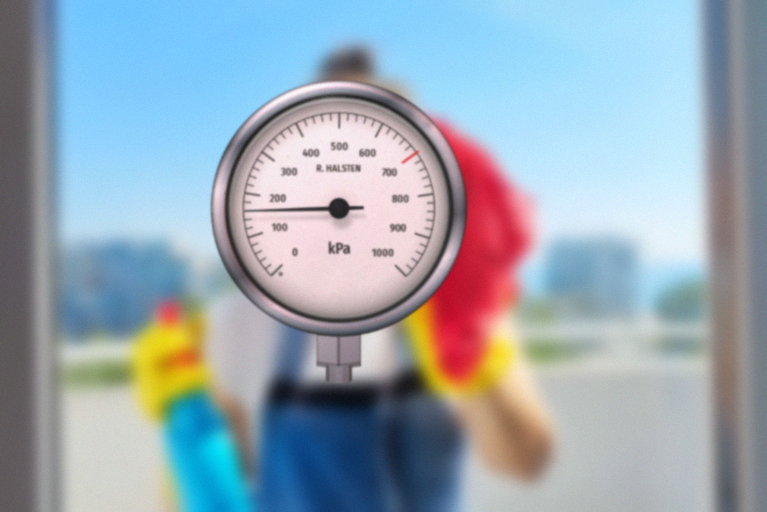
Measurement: 160 kPa
